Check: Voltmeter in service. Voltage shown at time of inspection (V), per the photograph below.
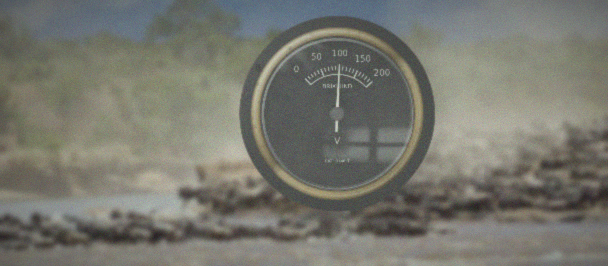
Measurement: 100 V
